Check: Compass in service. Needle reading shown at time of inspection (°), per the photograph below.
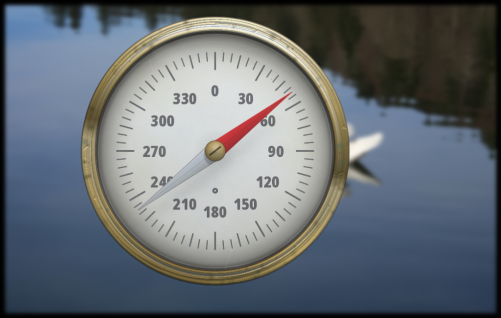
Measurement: 52.5 °
